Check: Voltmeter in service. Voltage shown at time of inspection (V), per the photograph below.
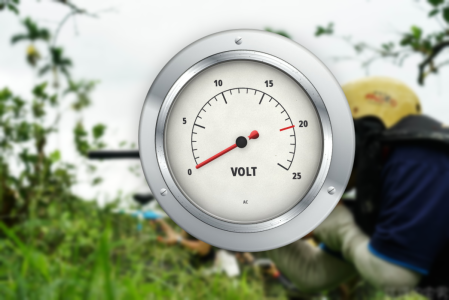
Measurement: 0 V
